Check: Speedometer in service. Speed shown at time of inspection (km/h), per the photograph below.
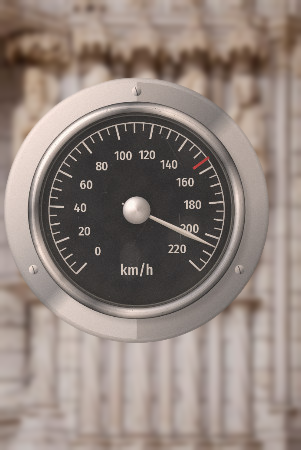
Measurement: 205 km/h
